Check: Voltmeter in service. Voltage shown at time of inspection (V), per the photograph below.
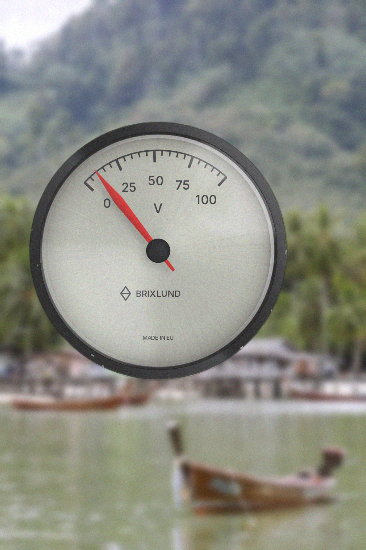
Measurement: 10 V
